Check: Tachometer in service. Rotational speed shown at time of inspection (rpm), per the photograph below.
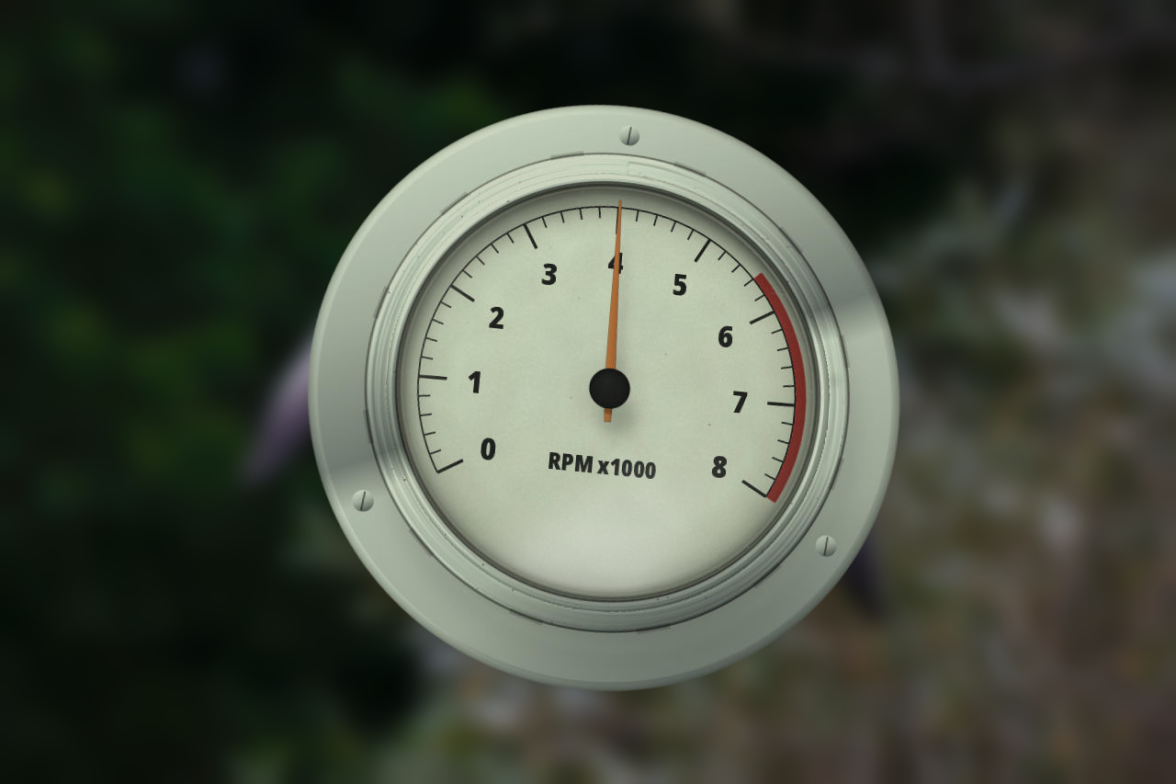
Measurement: 4000 rpm
